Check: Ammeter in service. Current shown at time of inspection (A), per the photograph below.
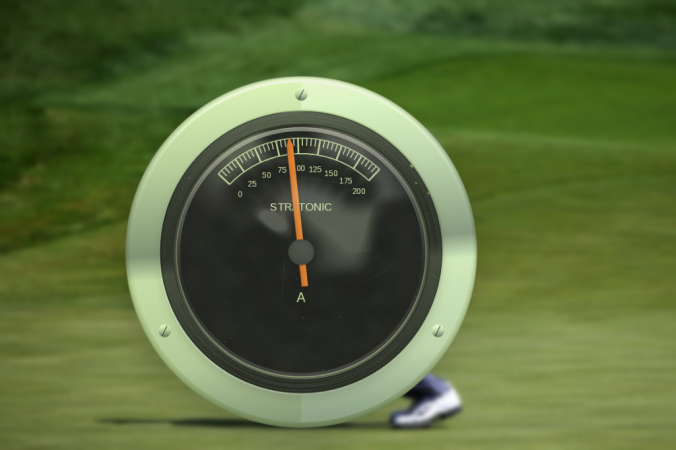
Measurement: 90 A
